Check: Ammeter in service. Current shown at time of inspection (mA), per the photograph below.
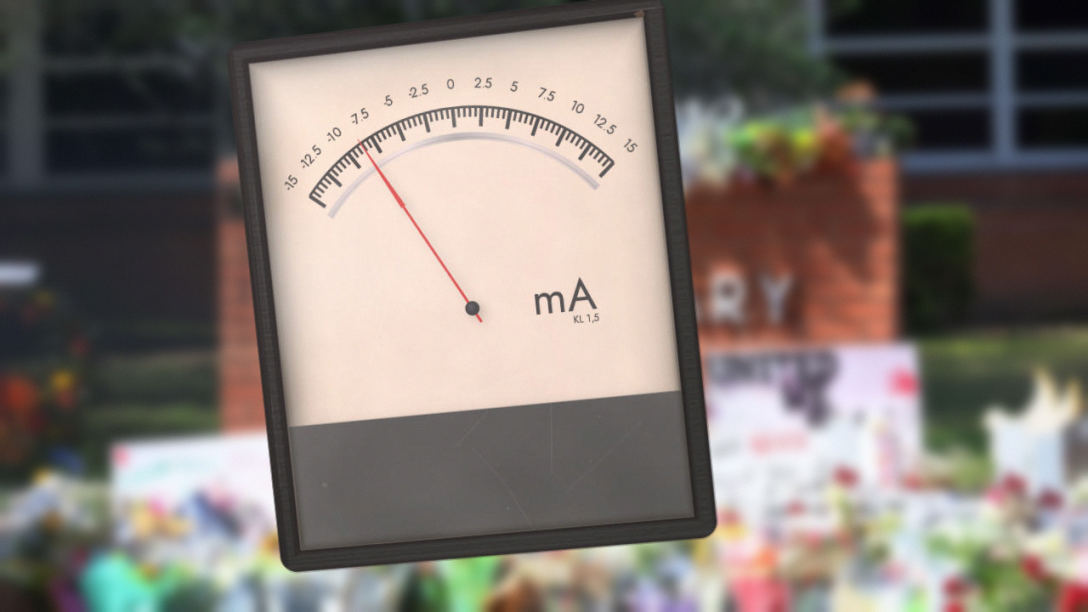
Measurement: -8.5 mA
